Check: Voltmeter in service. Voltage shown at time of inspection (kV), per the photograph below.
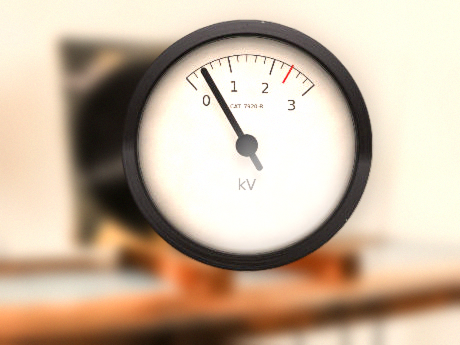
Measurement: 0.4 kV
